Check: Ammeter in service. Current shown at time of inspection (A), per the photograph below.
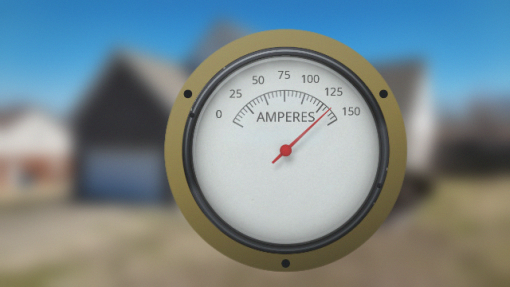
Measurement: 135 A
